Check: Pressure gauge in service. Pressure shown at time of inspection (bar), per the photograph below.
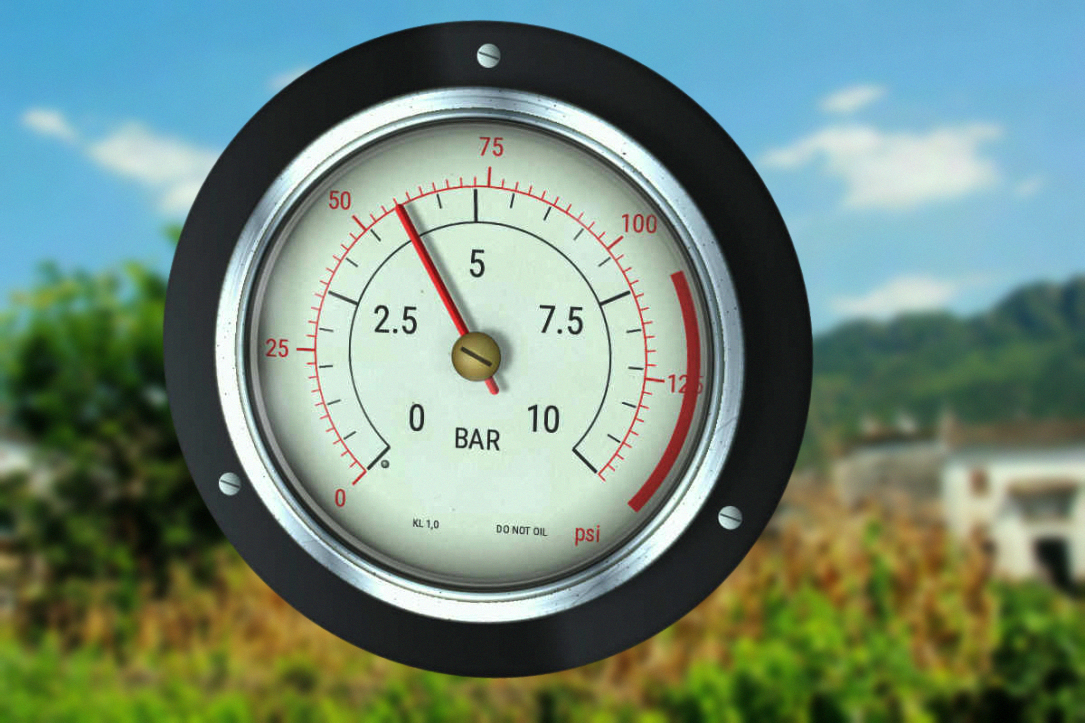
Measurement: 4 bar
